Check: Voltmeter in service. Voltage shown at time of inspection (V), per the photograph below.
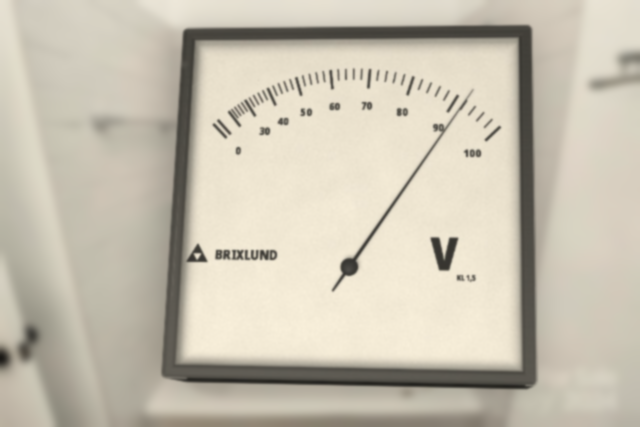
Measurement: 92 V
